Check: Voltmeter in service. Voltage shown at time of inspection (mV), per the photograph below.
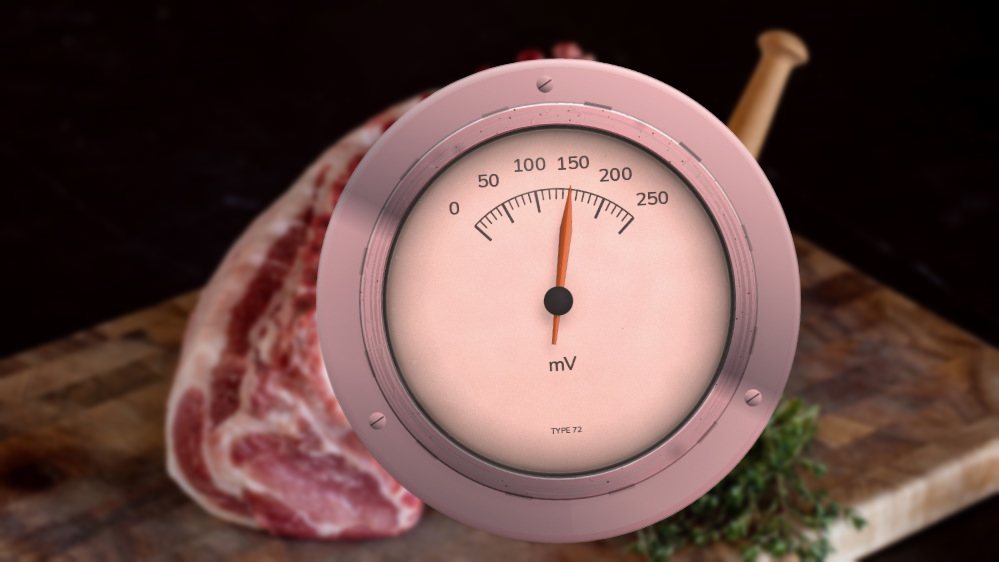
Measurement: 150 mV
